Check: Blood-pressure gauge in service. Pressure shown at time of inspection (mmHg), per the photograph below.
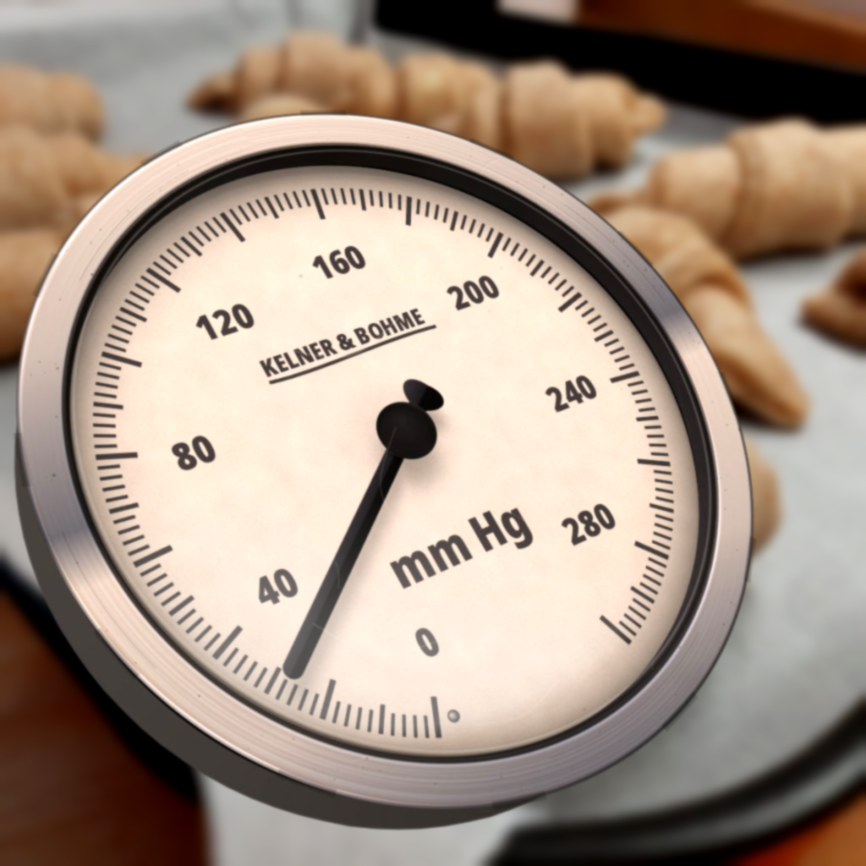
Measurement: 28 mmHg
